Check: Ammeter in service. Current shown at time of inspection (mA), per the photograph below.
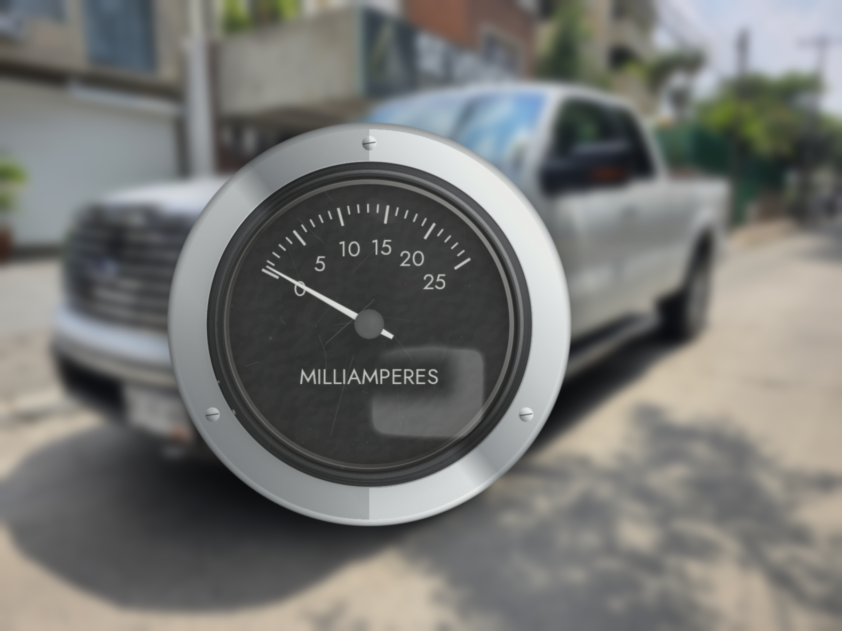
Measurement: 0.5 mA
